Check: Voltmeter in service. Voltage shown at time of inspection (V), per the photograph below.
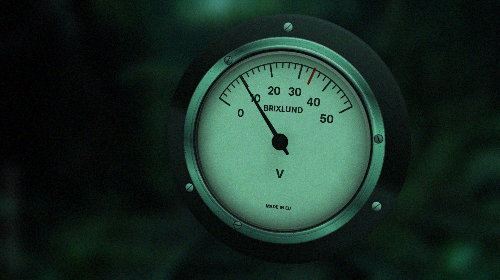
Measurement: 10 V
